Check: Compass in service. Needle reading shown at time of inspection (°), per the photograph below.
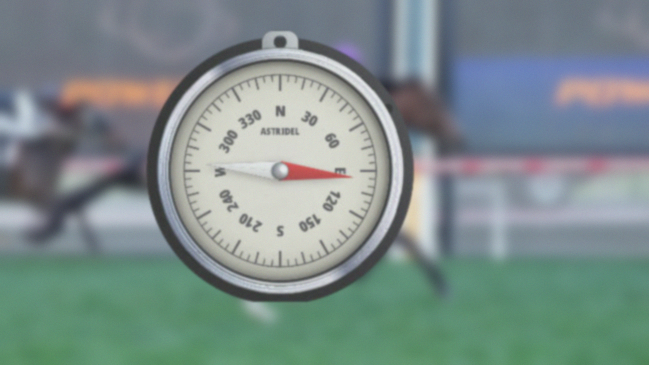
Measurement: 95 °
